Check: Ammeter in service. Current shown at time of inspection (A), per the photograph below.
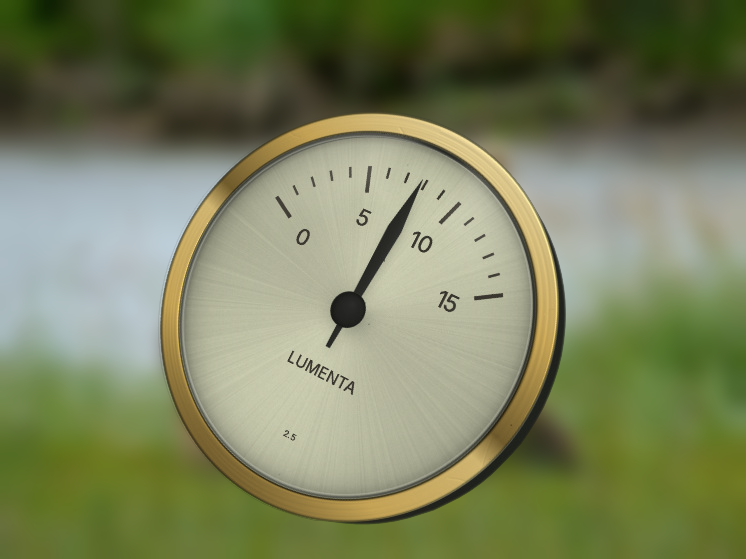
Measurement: 8 A
